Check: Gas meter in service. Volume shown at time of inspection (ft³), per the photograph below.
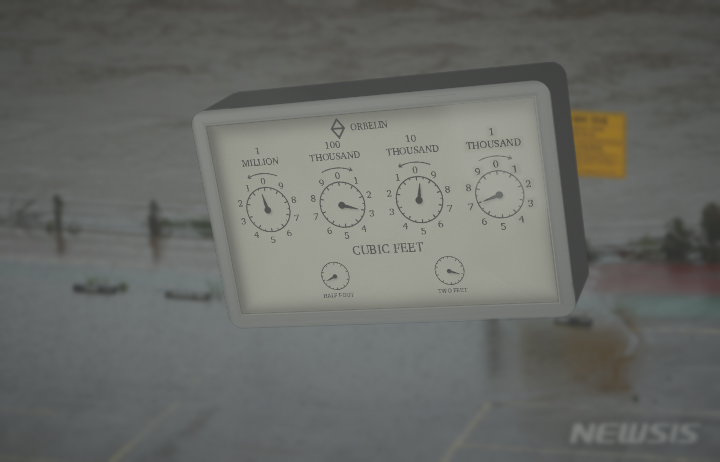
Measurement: 29700 ft³
